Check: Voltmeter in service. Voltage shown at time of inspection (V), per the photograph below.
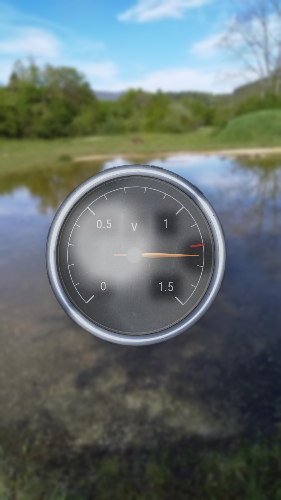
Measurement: 1.25 V
